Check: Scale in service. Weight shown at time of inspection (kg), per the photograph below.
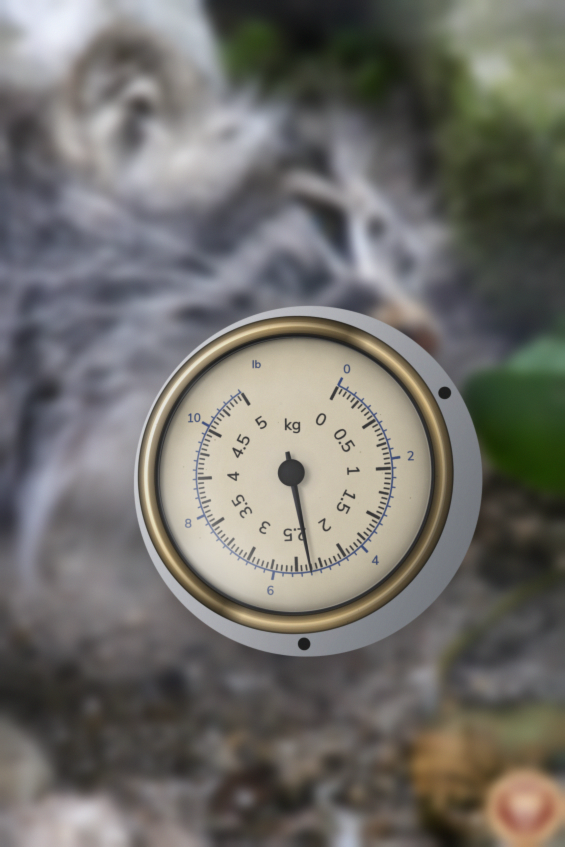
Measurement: 2.35 kg
